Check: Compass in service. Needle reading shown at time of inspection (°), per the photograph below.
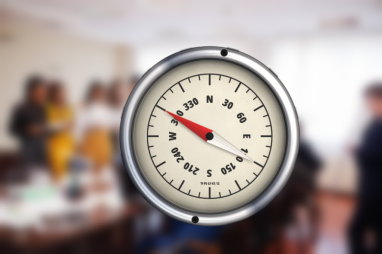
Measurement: 300 °
